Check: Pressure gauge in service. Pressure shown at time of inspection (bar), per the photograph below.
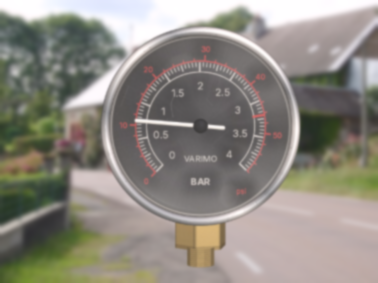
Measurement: 0.75 bar
